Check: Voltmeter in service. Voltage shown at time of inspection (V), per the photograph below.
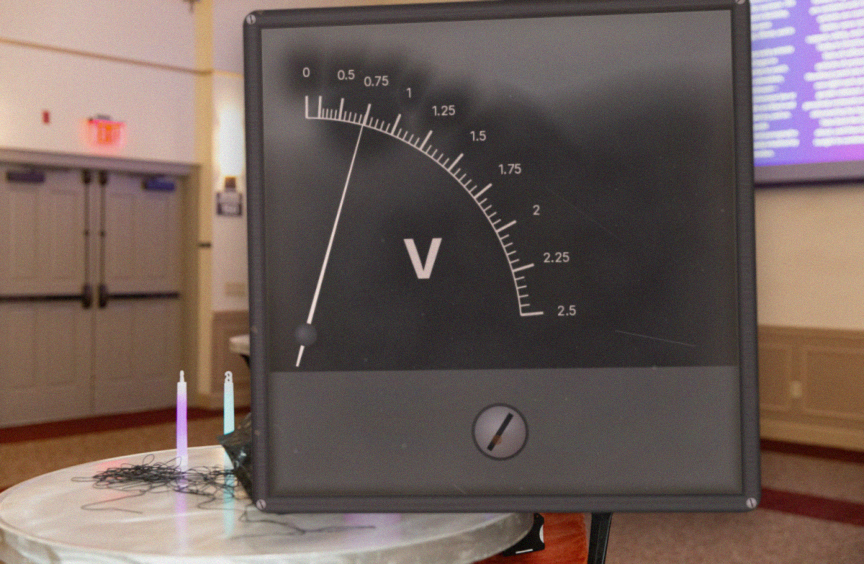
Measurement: 0.75 V
